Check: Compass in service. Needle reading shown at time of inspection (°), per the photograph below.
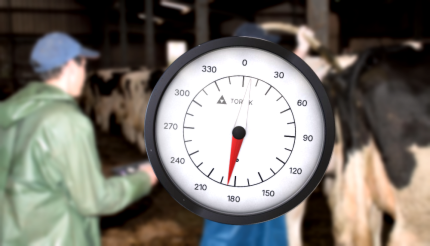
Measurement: 187.5 °
